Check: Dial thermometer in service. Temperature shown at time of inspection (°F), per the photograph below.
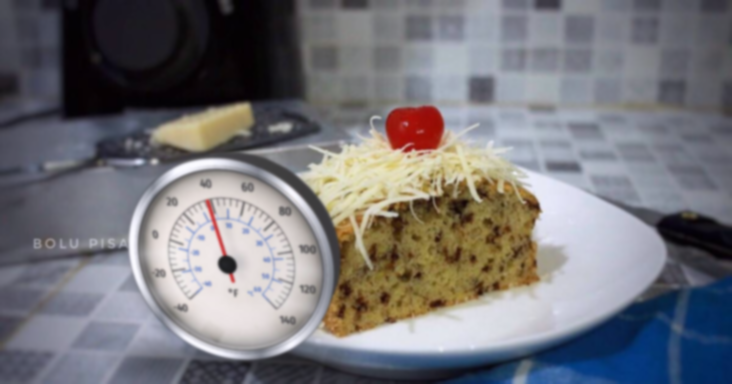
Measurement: 40 °F
